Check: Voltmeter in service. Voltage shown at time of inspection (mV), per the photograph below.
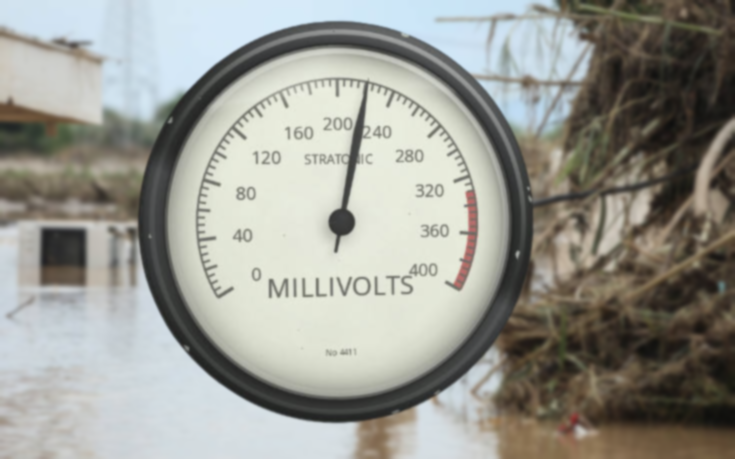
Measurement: 220 mV
